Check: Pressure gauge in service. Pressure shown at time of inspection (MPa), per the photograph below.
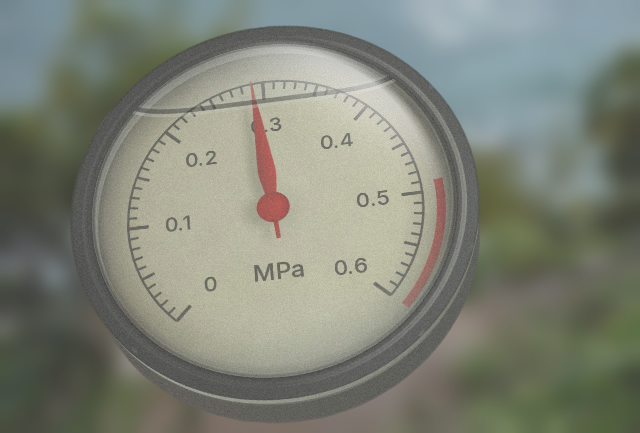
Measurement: 0.29 MPa
